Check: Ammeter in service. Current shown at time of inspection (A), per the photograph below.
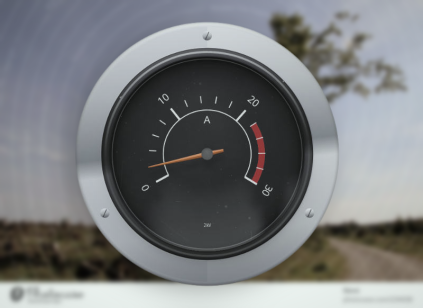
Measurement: 2 A
